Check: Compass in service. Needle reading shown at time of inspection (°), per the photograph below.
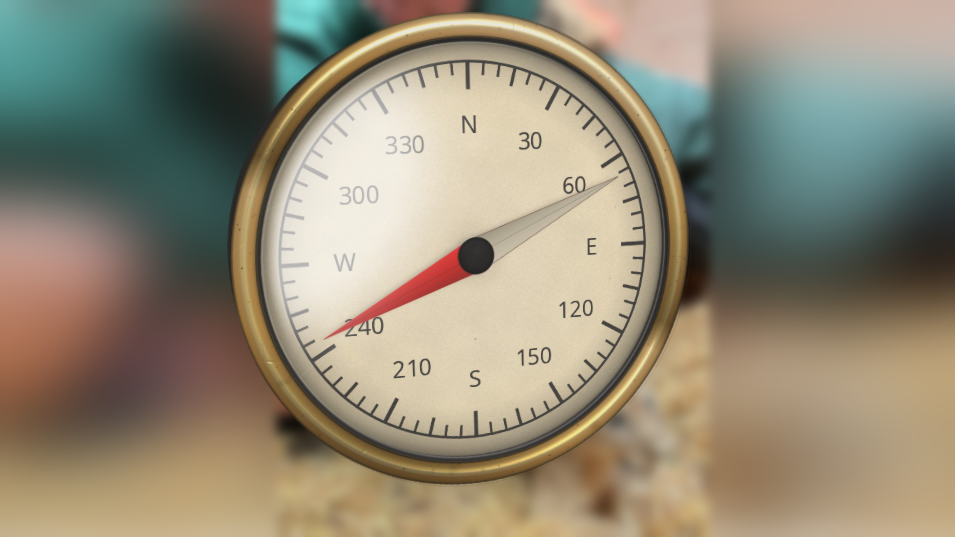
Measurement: 245 °
